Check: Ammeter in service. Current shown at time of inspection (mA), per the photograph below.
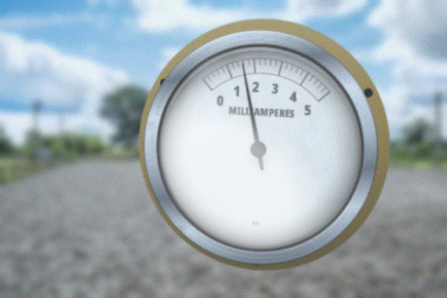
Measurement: 1.6 mA
